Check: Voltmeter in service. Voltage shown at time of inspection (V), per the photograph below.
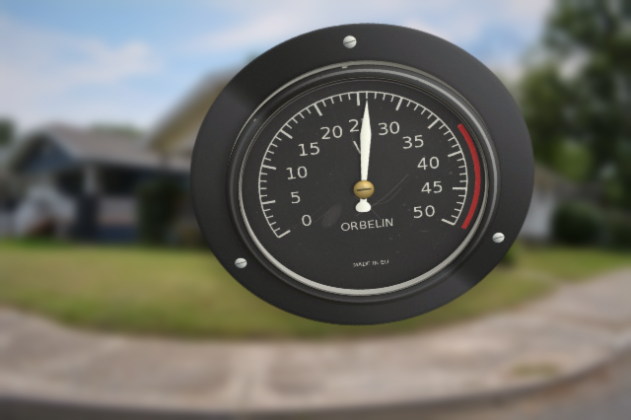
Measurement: 26 V
